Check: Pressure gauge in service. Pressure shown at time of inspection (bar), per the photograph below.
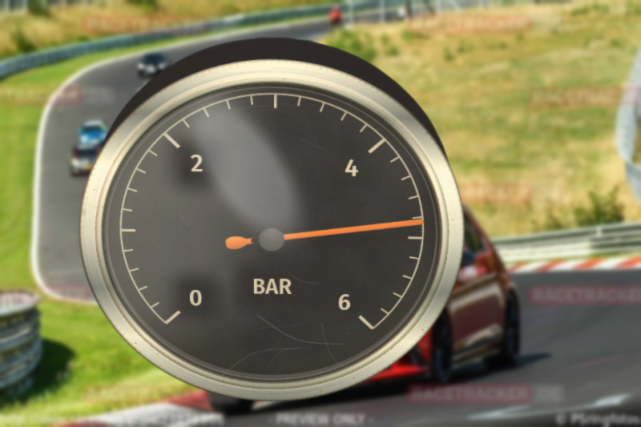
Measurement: 4.8 bar
